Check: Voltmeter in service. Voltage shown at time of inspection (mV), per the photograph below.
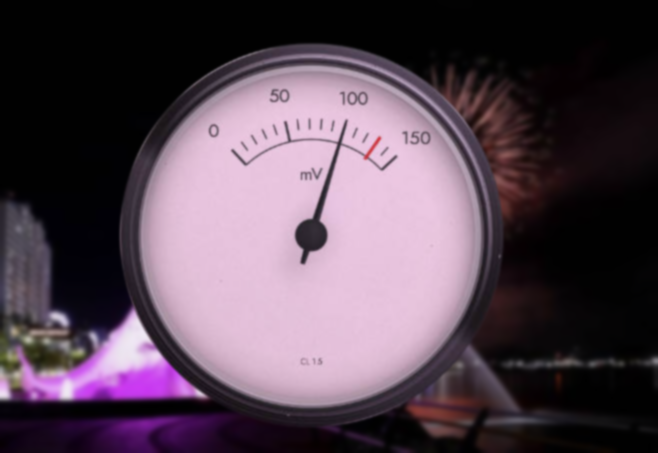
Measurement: 100 mV
